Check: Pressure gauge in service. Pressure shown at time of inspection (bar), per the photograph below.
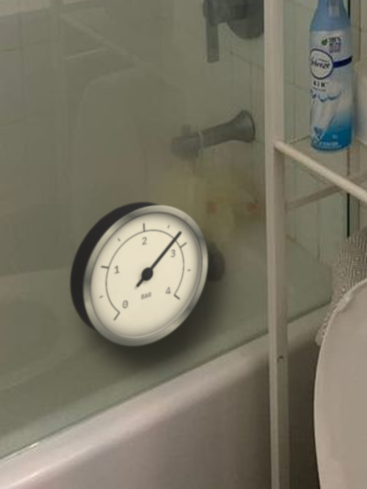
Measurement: 2.75 bar
